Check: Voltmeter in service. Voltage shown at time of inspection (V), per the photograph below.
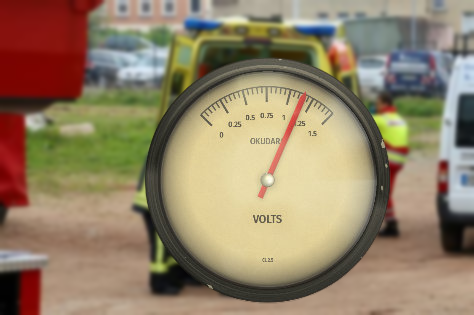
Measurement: 1.15 V
